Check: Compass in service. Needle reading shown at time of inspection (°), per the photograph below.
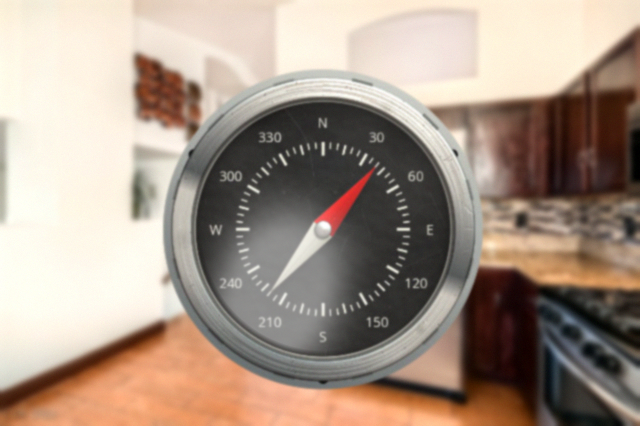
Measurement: 40 °
